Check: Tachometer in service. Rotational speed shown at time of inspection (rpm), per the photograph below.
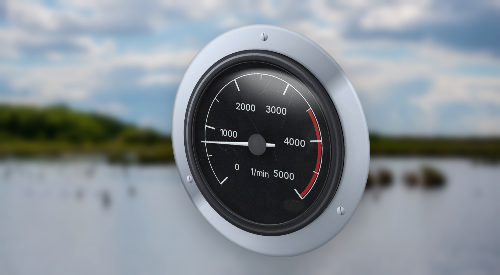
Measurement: 750 rpm
